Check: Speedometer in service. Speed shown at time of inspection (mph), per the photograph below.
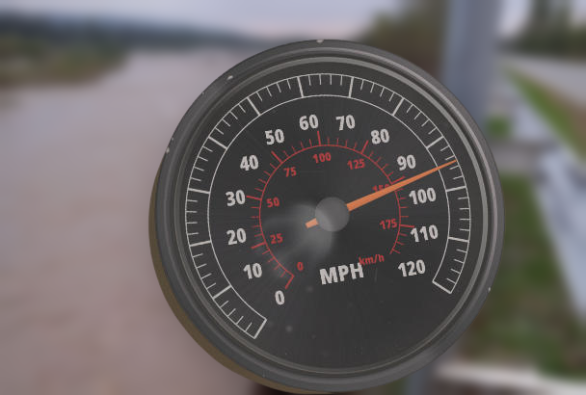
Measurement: 95 mph
